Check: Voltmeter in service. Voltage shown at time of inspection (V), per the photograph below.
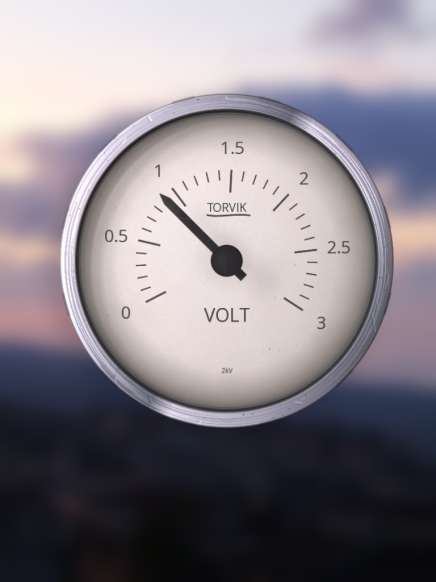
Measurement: 0.9 V
